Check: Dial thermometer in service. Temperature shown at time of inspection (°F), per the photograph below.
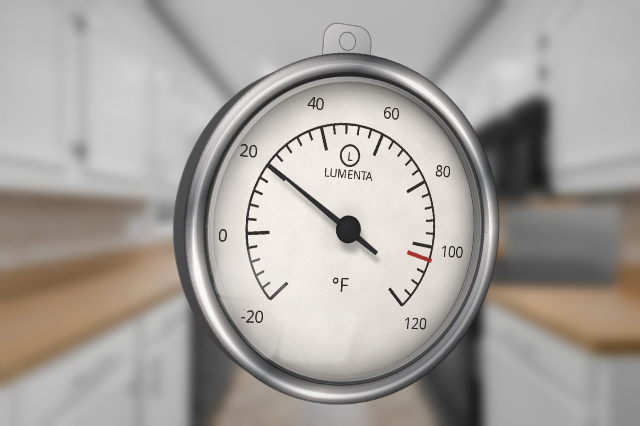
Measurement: 20 °F
